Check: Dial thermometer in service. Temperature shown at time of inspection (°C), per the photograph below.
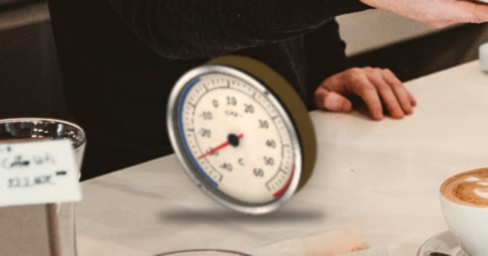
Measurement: -30 °C
